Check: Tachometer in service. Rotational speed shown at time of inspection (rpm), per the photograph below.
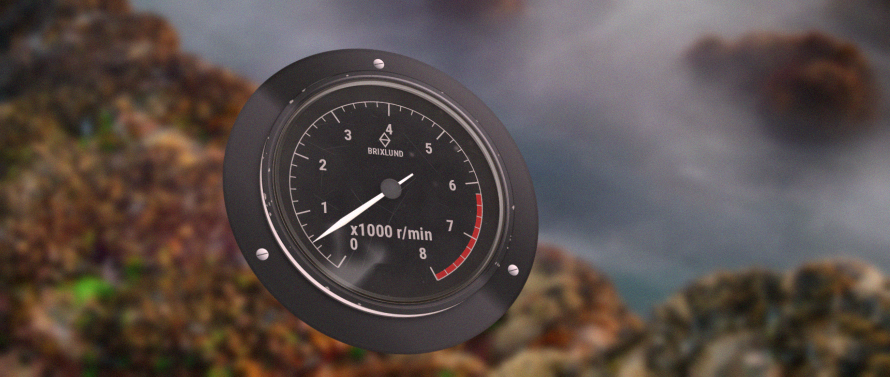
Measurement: 500 rpm
